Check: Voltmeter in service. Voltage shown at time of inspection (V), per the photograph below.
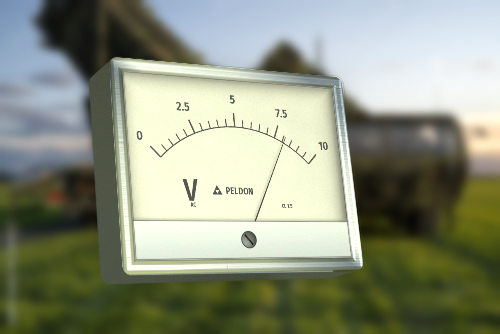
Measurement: 8 V
